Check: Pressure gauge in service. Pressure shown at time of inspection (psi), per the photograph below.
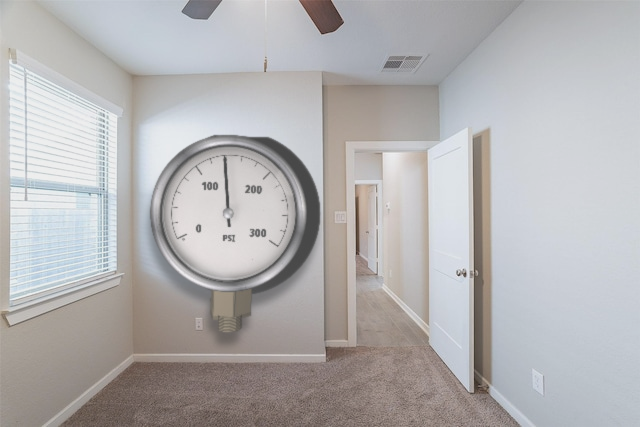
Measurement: 140 psi
